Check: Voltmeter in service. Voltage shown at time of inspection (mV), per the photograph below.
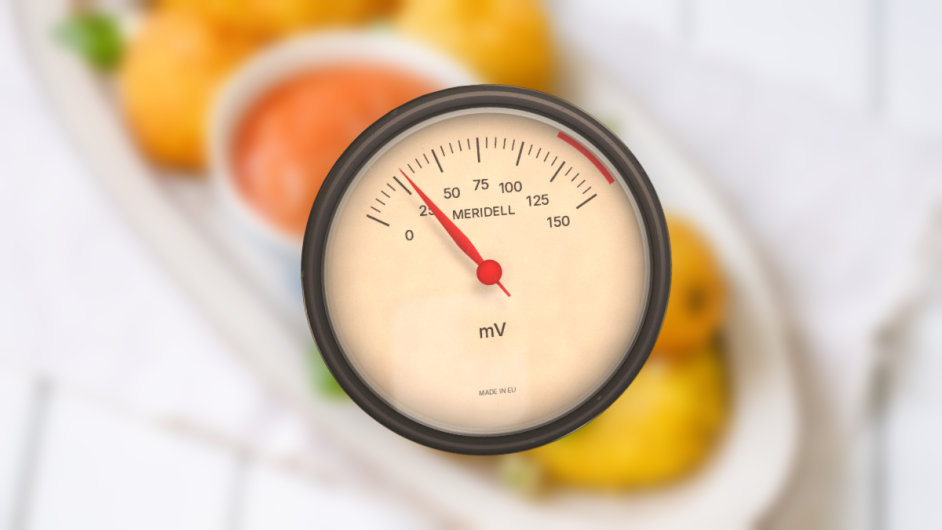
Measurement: 30 mV
